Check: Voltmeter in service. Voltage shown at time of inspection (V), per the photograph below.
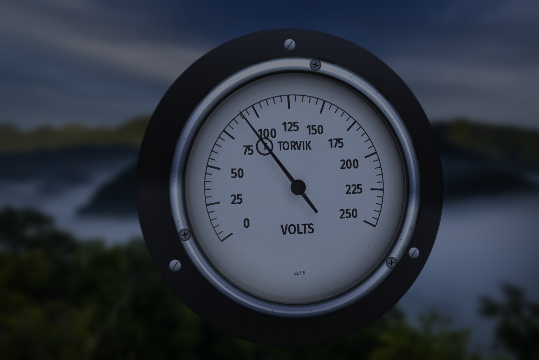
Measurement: 90 V
